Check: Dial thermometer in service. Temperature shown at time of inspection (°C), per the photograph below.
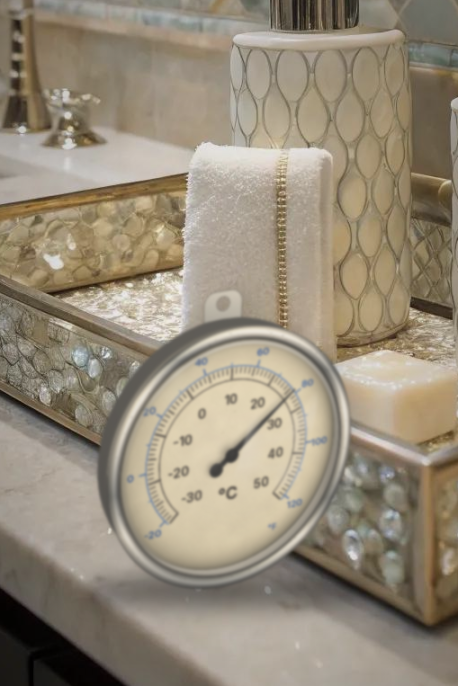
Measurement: 25 °C
